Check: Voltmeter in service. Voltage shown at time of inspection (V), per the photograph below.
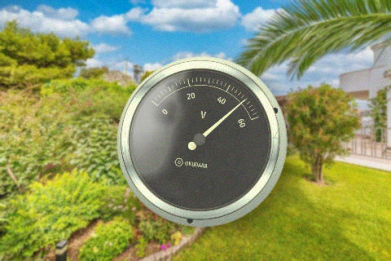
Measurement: 50 V
